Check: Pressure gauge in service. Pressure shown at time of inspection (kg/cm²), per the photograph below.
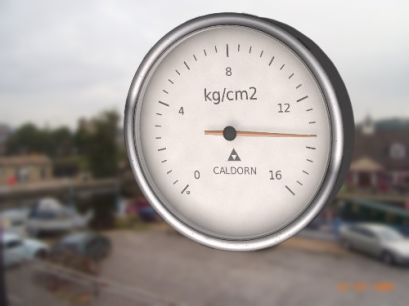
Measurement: 13.5 kg/cm²
